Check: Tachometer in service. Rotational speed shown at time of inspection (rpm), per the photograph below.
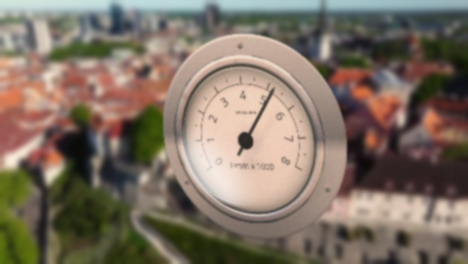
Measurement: 5250 rpm
